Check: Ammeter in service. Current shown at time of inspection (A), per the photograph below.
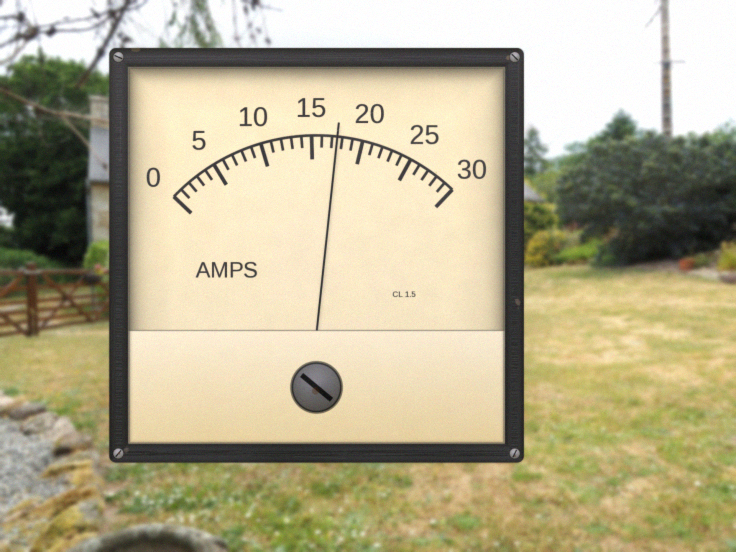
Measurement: 17.5 A
